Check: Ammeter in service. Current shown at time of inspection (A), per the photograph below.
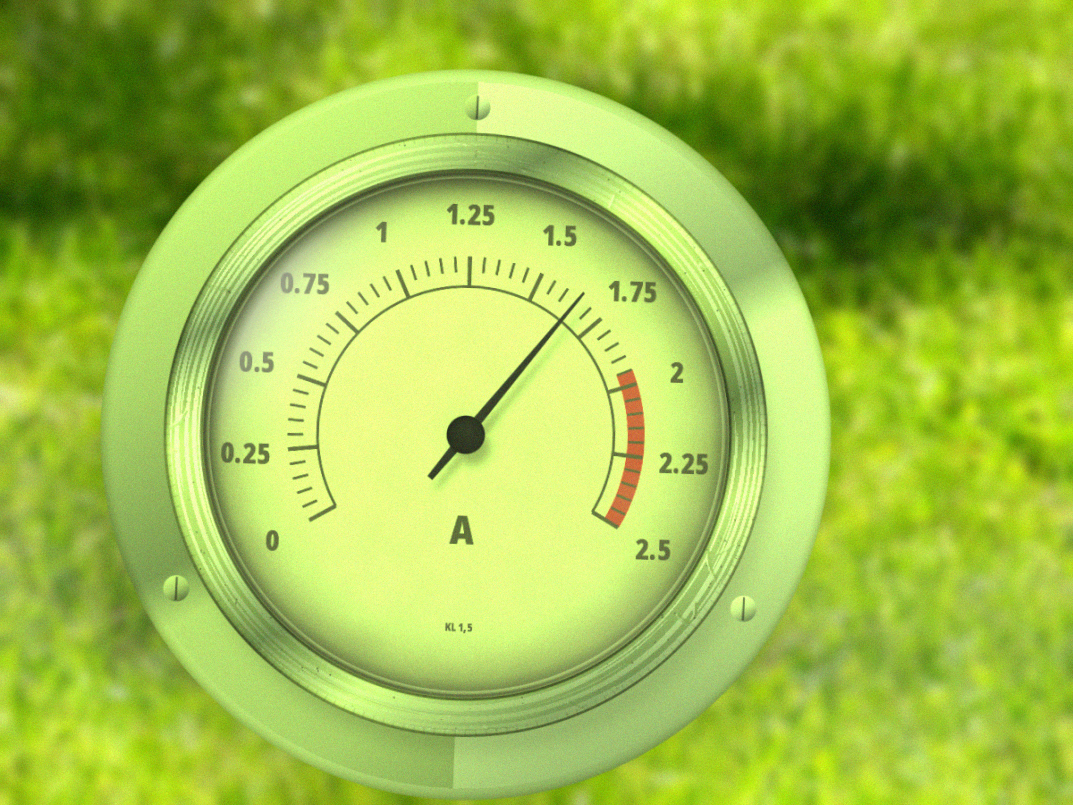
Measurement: 1.65 A
